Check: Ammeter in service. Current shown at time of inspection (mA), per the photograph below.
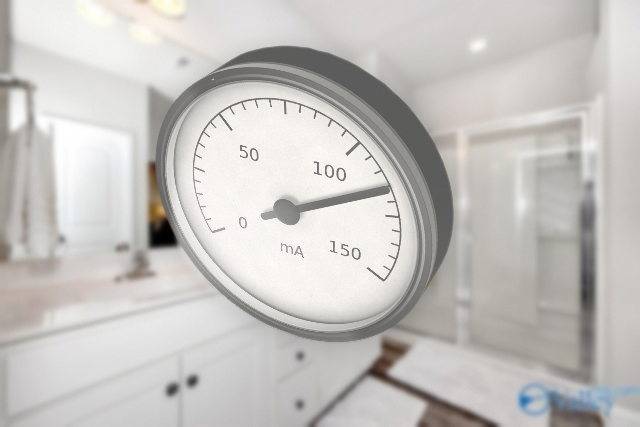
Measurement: 115 mA
